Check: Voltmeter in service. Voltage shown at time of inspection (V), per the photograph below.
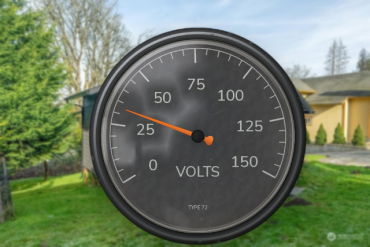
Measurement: 32.5 V
